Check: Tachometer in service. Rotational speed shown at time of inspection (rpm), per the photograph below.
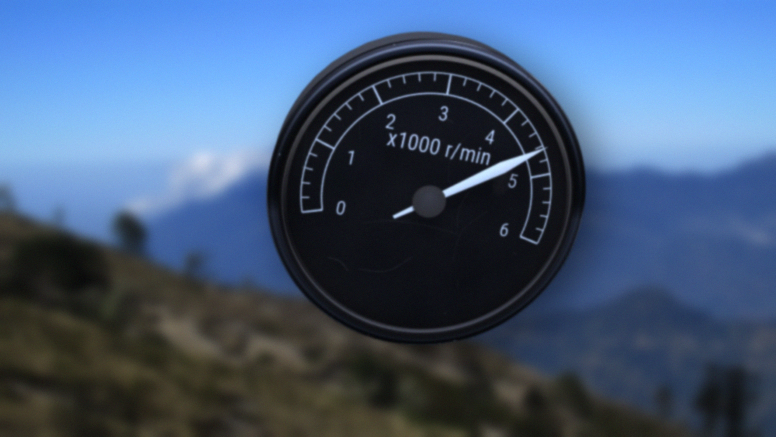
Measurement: 4600 rpm
